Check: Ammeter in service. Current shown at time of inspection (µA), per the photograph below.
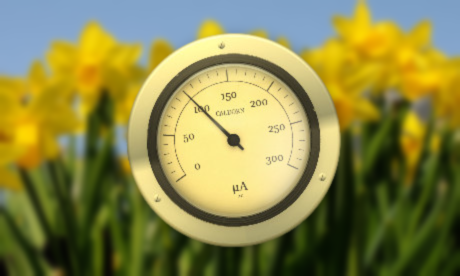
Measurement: 100 µA
